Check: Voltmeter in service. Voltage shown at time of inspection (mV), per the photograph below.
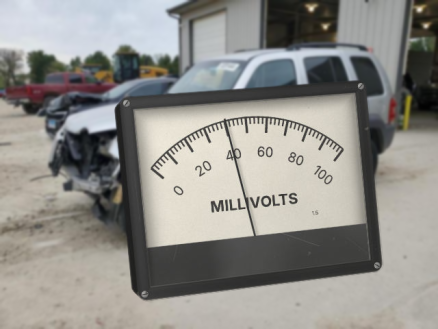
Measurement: 40 mV
